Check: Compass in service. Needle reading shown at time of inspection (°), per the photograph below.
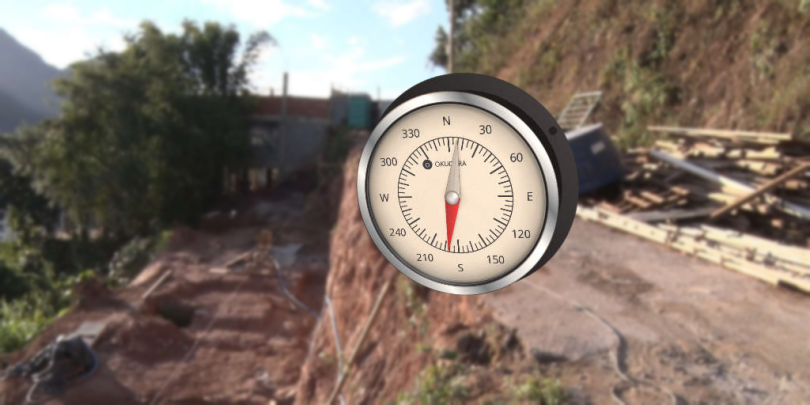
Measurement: 190 °
